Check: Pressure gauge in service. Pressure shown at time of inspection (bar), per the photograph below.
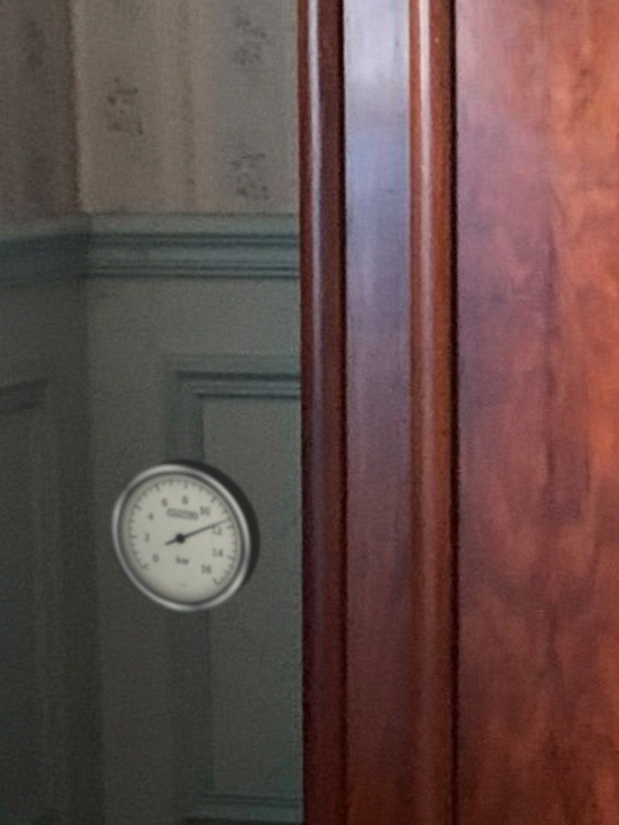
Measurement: 11.5 bar
